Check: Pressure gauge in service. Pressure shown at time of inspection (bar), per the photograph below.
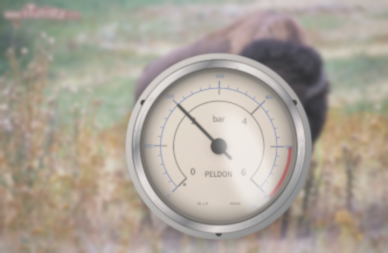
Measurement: 2 bar
